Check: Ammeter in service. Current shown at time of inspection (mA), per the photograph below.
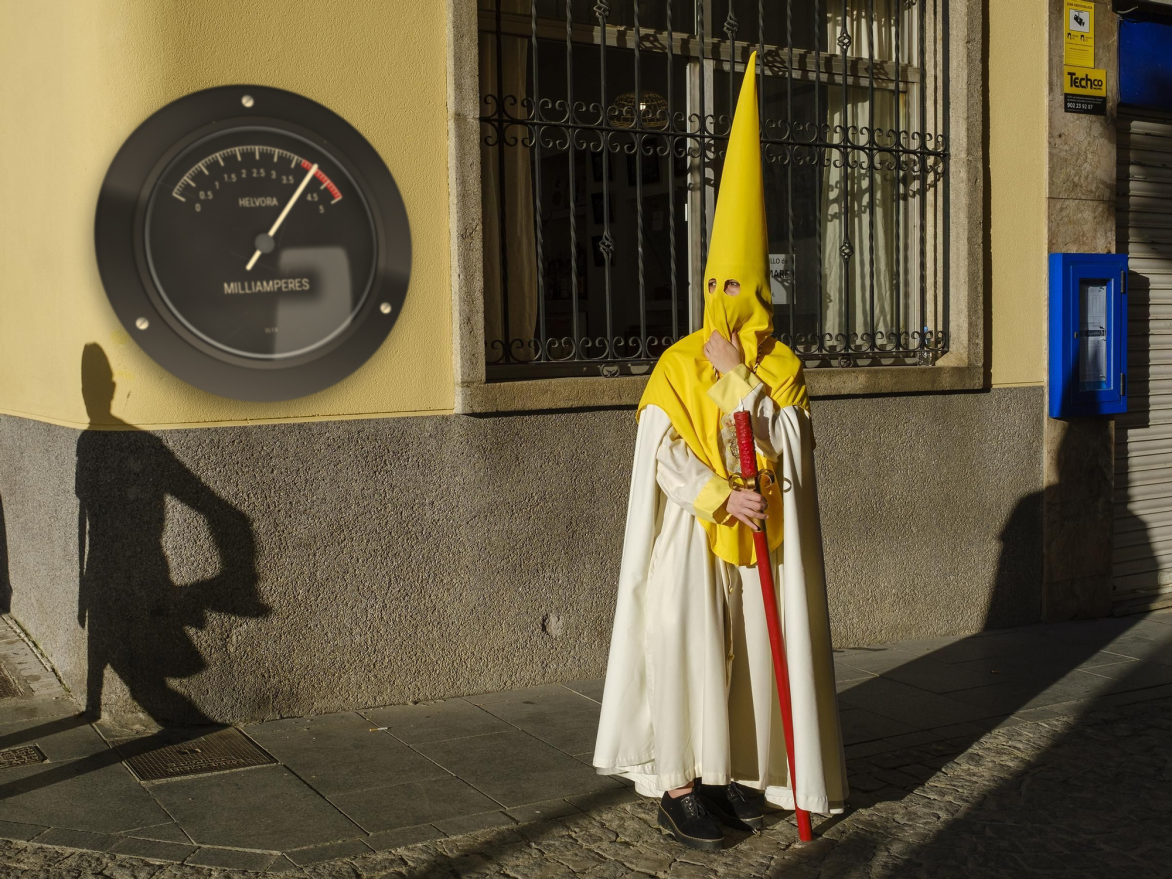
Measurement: 4 mA
